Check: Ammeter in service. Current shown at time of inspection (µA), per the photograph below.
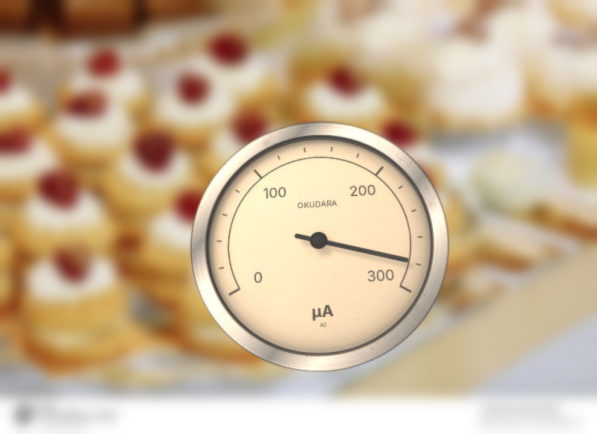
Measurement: 280 µA
